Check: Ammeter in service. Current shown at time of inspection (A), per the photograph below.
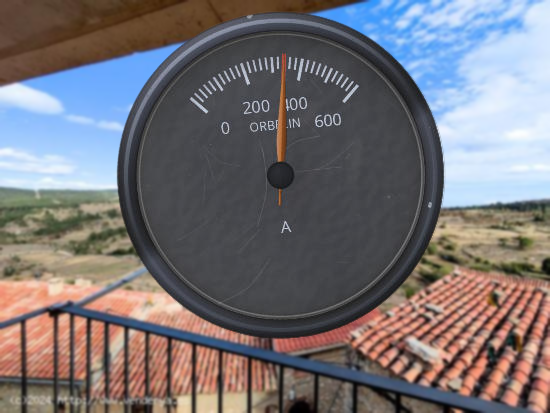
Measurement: 340 A
